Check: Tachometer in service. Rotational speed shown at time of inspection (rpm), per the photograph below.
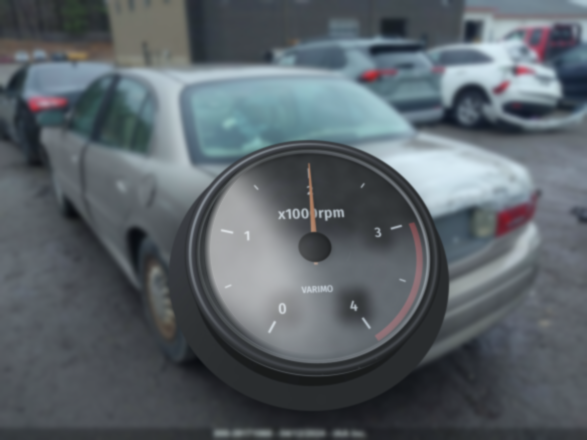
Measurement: 2000 rpm
